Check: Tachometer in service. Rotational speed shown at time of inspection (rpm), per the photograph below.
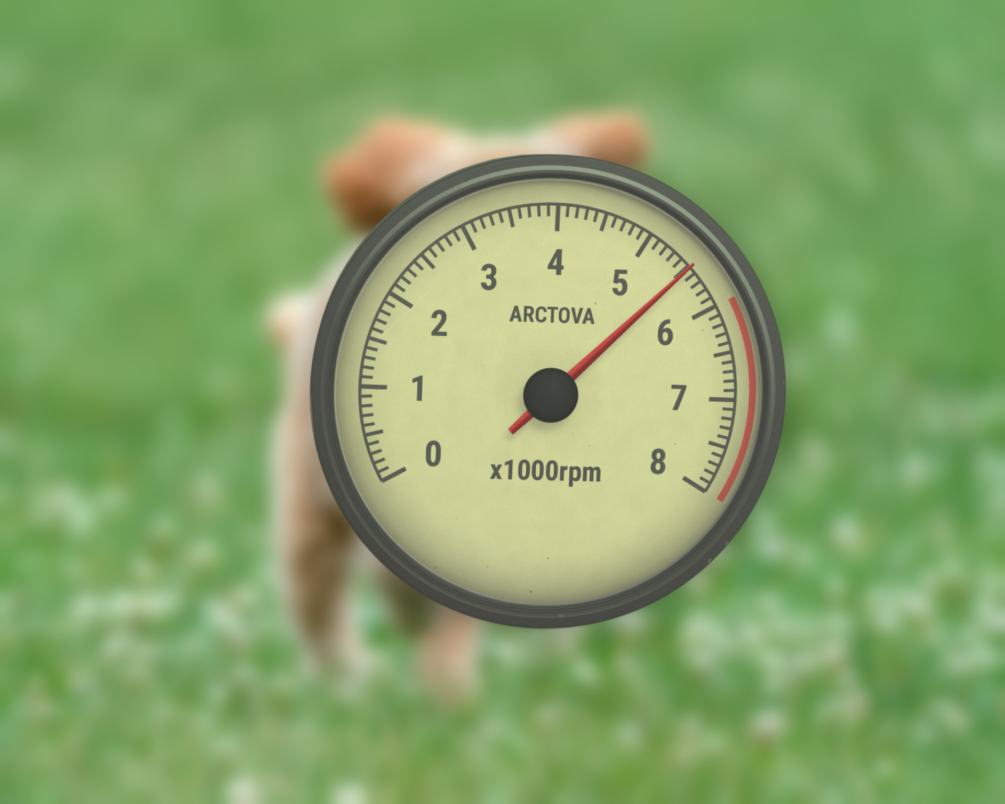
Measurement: 5500 rpm
